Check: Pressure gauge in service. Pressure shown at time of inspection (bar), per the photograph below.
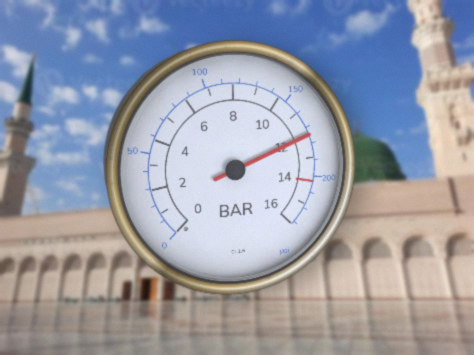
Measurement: 12 bar
